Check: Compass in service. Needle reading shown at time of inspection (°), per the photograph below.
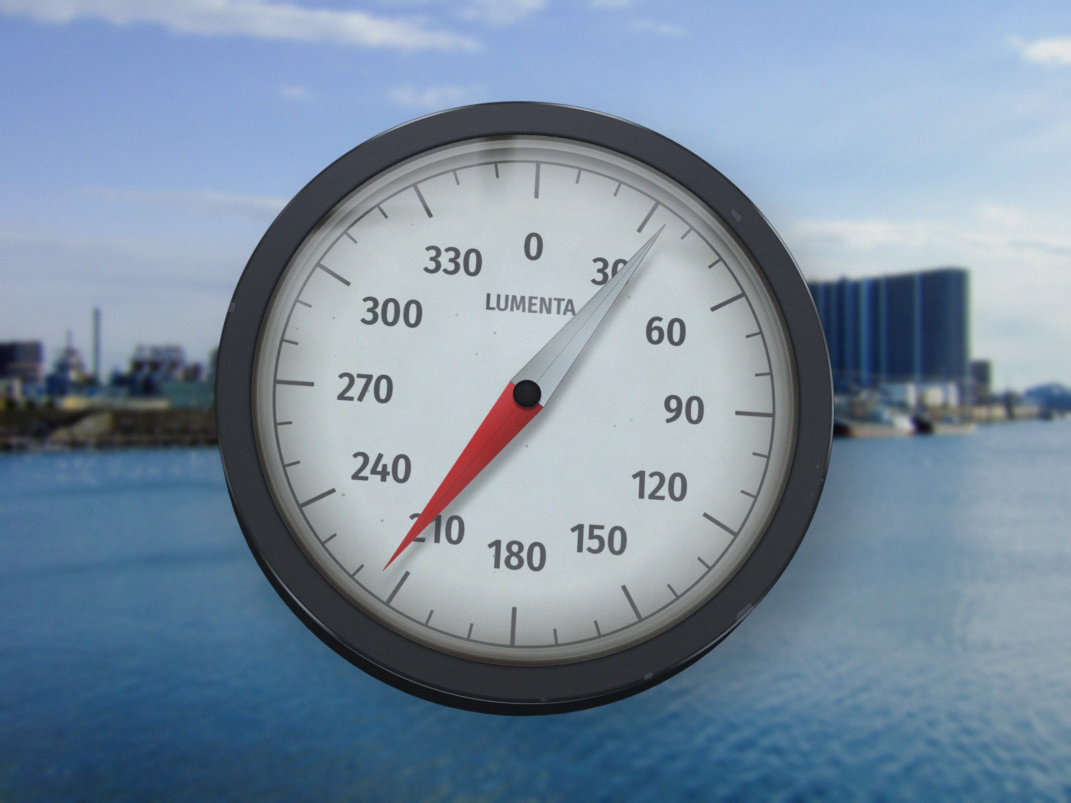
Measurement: 215 °
